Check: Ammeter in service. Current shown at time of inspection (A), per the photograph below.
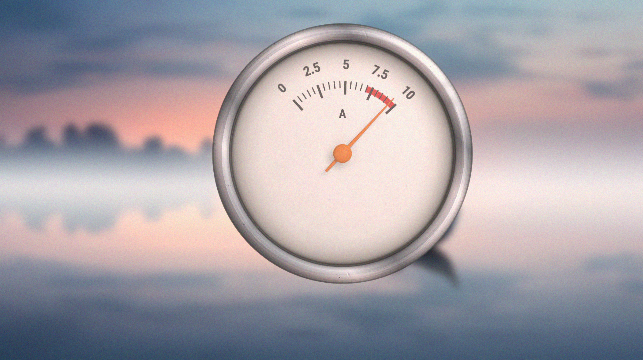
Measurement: 9.5 A
